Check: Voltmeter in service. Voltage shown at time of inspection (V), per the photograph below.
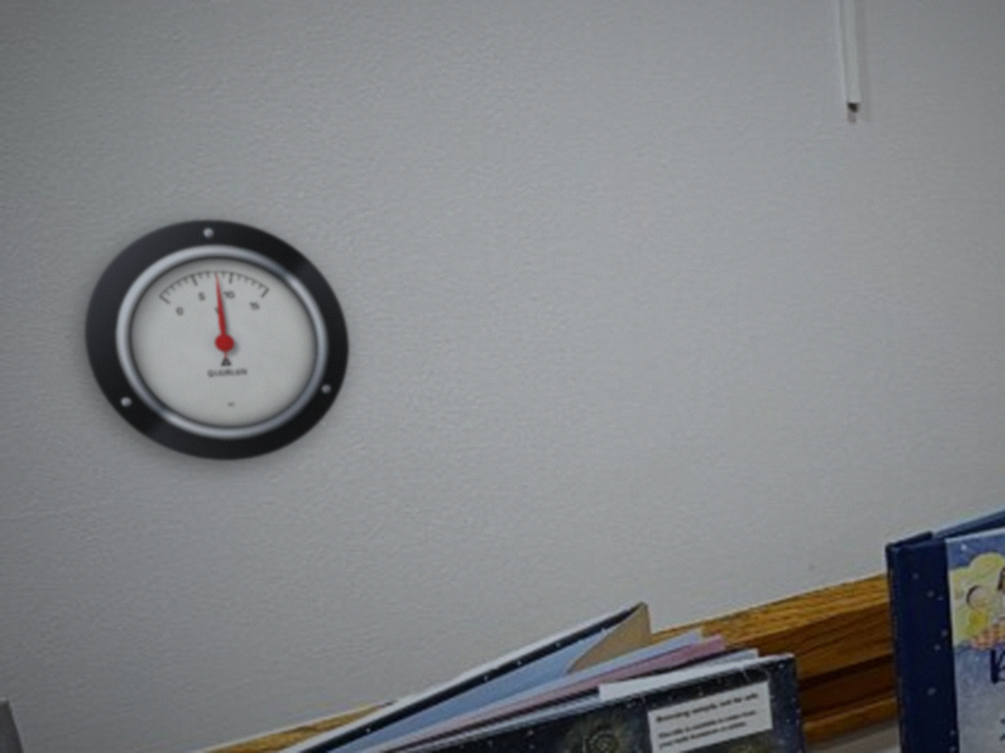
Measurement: 8 V
